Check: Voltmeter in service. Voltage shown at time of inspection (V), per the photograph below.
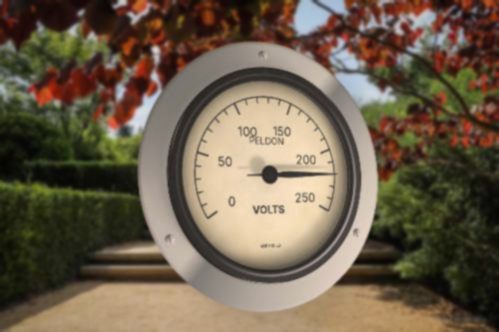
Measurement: 220 V
